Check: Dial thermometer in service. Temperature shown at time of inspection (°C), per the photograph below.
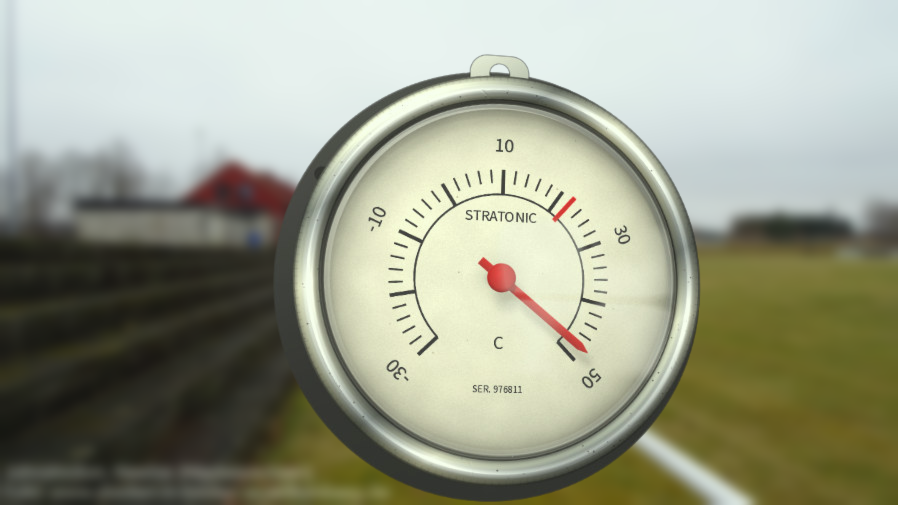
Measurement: 48 °C
